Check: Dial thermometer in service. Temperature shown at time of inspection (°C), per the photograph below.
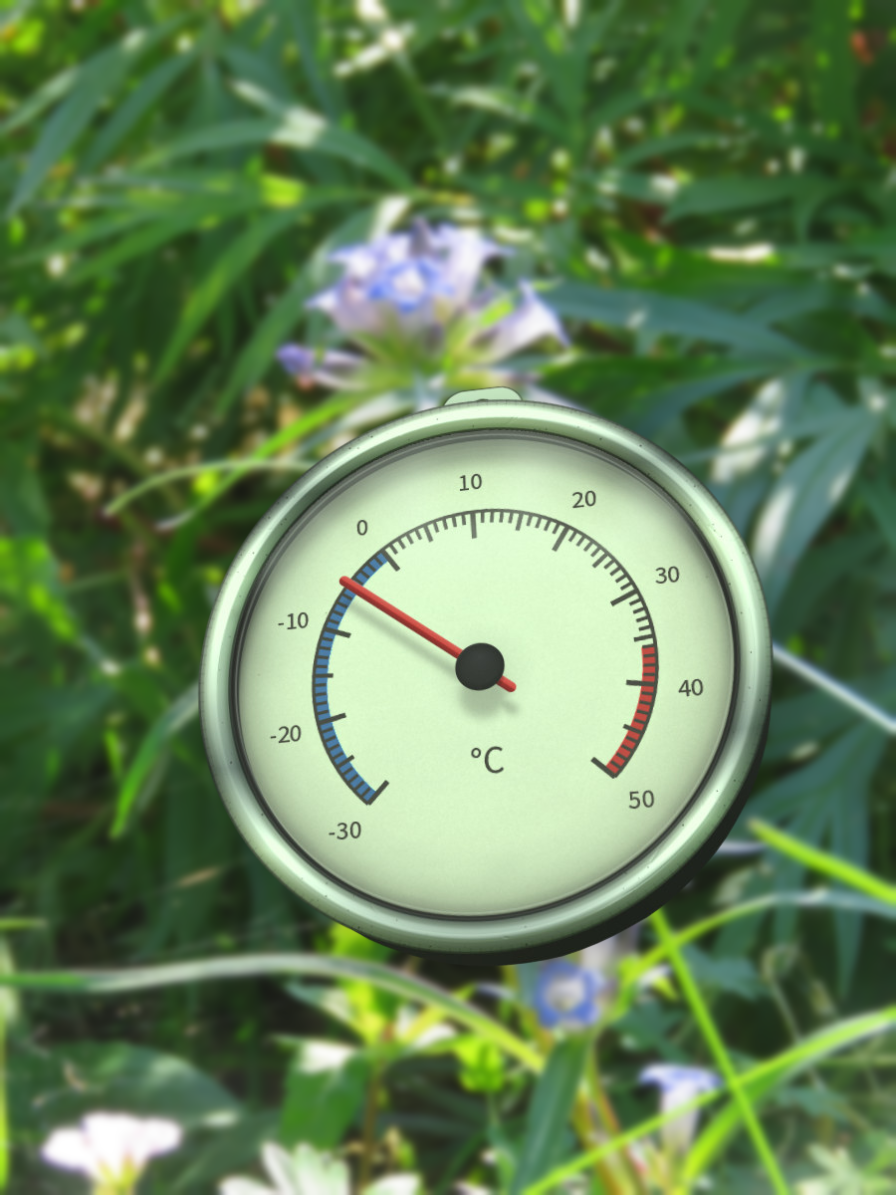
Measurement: -5 °C
